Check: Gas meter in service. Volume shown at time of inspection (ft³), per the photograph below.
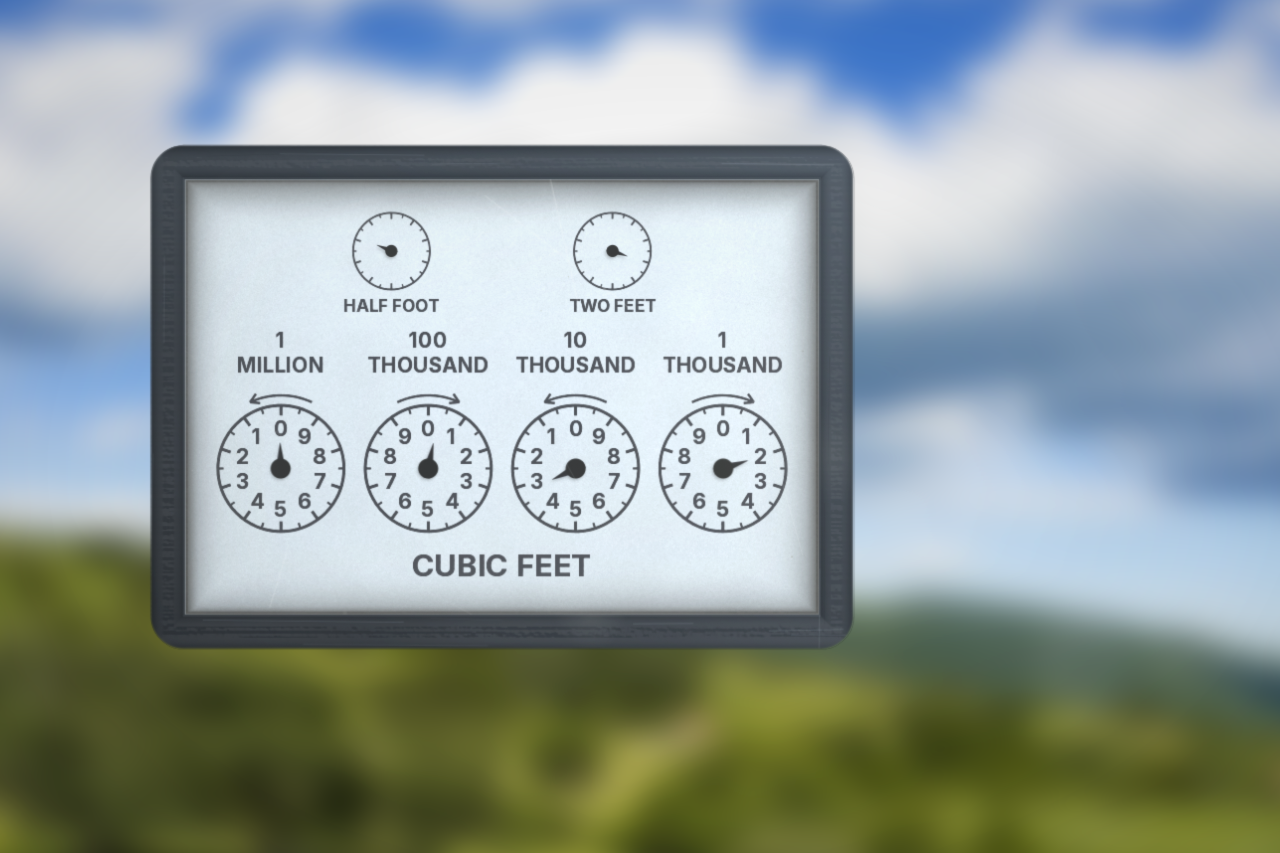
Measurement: 3200 ft³
